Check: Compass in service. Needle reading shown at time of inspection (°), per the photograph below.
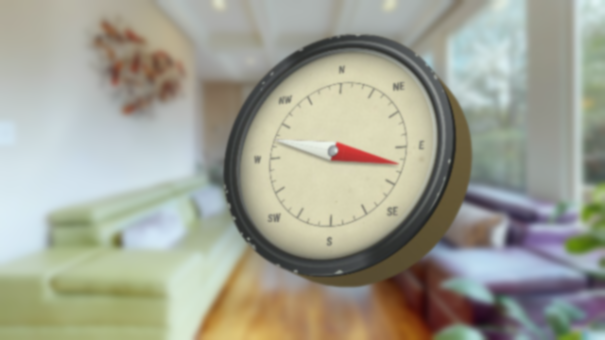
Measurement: 105 °
